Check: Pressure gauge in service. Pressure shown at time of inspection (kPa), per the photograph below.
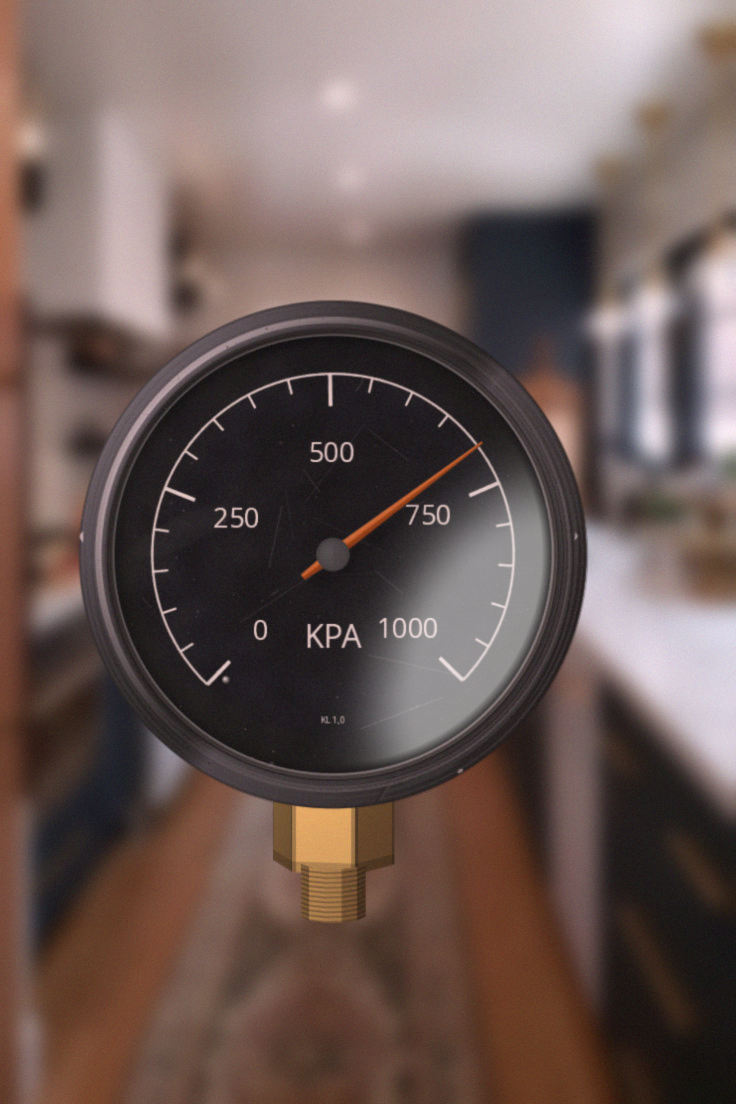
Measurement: 700 kPa
